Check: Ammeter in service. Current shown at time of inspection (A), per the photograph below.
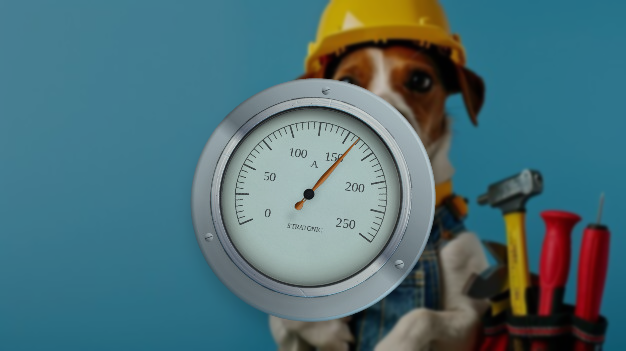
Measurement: 160 A
